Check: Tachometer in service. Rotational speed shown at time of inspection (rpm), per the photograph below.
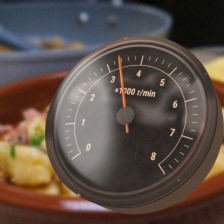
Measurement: 3400 rpm
